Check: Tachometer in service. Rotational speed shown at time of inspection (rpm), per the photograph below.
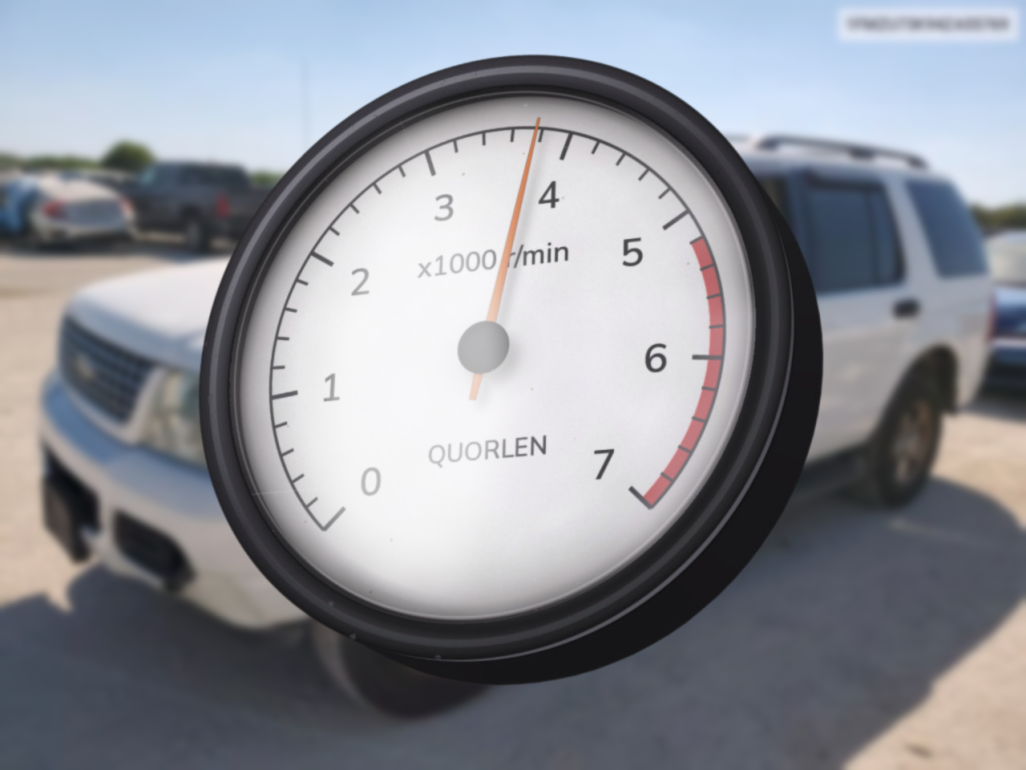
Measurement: 3800 rpm
